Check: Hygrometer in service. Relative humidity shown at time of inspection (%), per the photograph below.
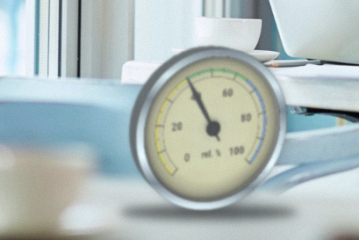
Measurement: 40 %
